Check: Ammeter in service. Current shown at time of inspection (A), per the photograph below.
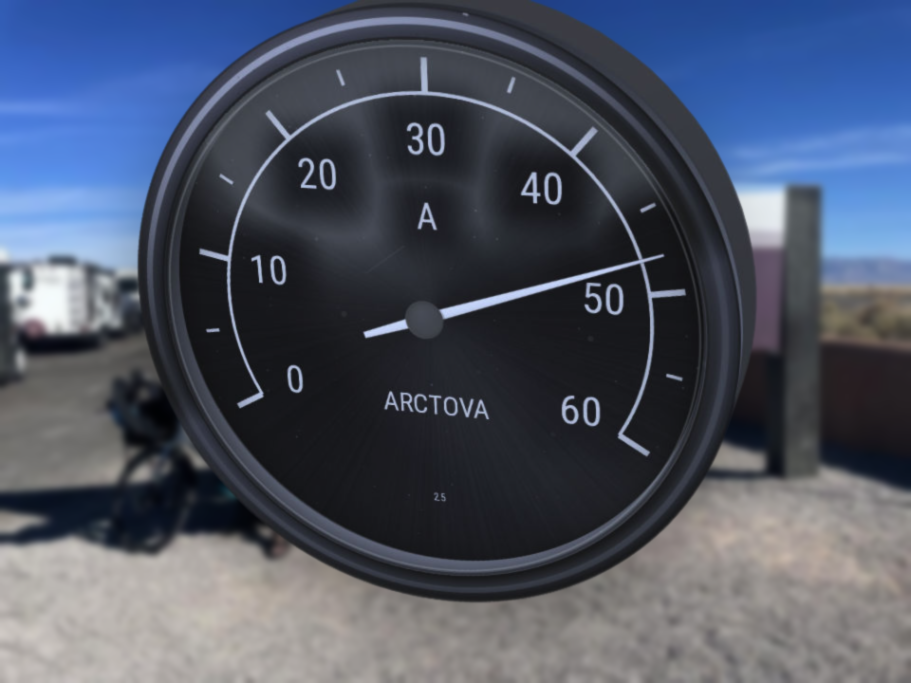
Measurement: 47.5 A
